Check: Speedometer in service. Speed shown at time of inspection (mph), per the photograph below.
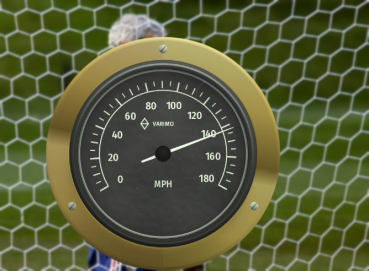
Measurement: 142.5 mph
